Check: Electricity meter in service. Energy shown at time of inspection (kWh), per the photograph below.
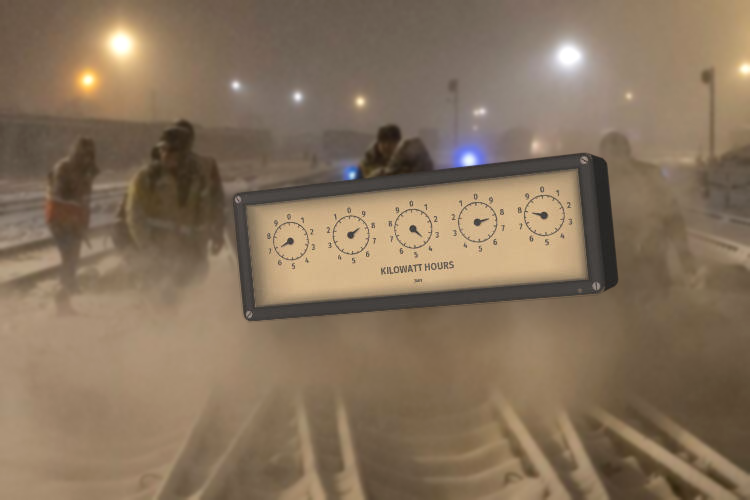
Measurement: 68378 kWh
